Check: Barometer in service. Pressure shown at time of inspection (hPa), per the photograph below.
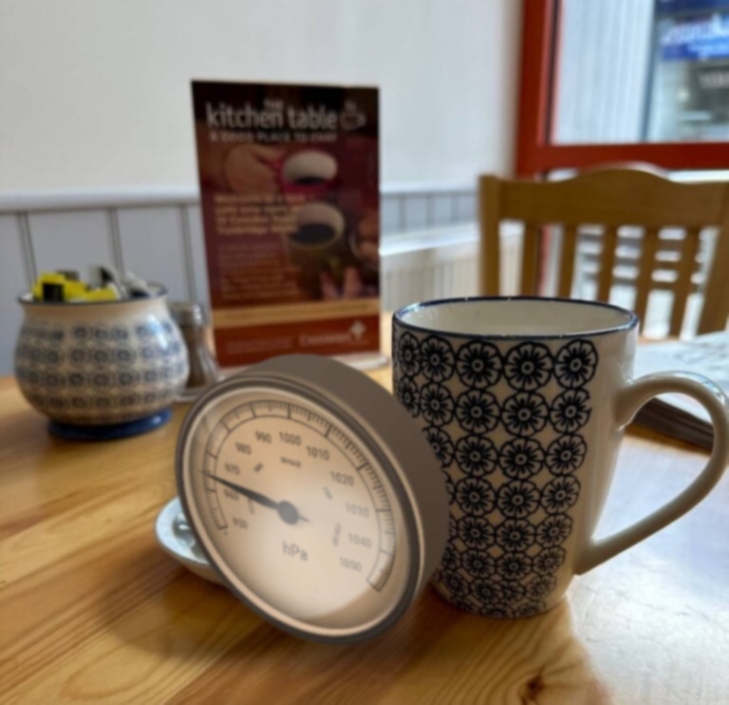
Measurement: 965 hPa
